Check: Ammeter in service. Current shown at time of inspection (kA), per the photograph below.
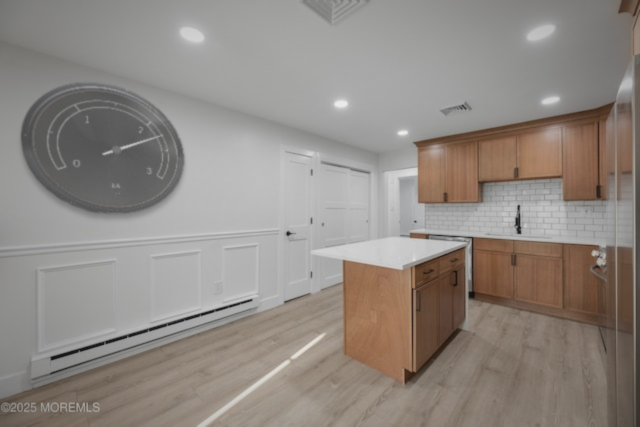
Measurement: 2.25 kA
